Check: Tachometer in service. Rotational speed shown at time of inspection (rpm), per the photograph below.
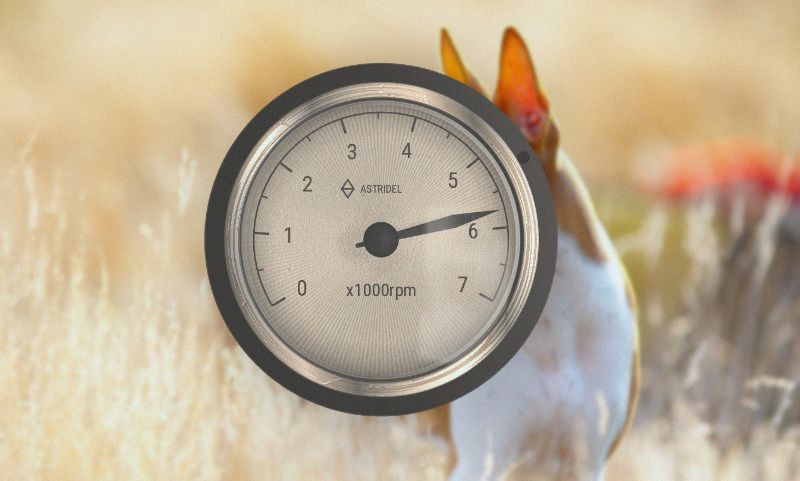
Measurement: 5750 rpm
